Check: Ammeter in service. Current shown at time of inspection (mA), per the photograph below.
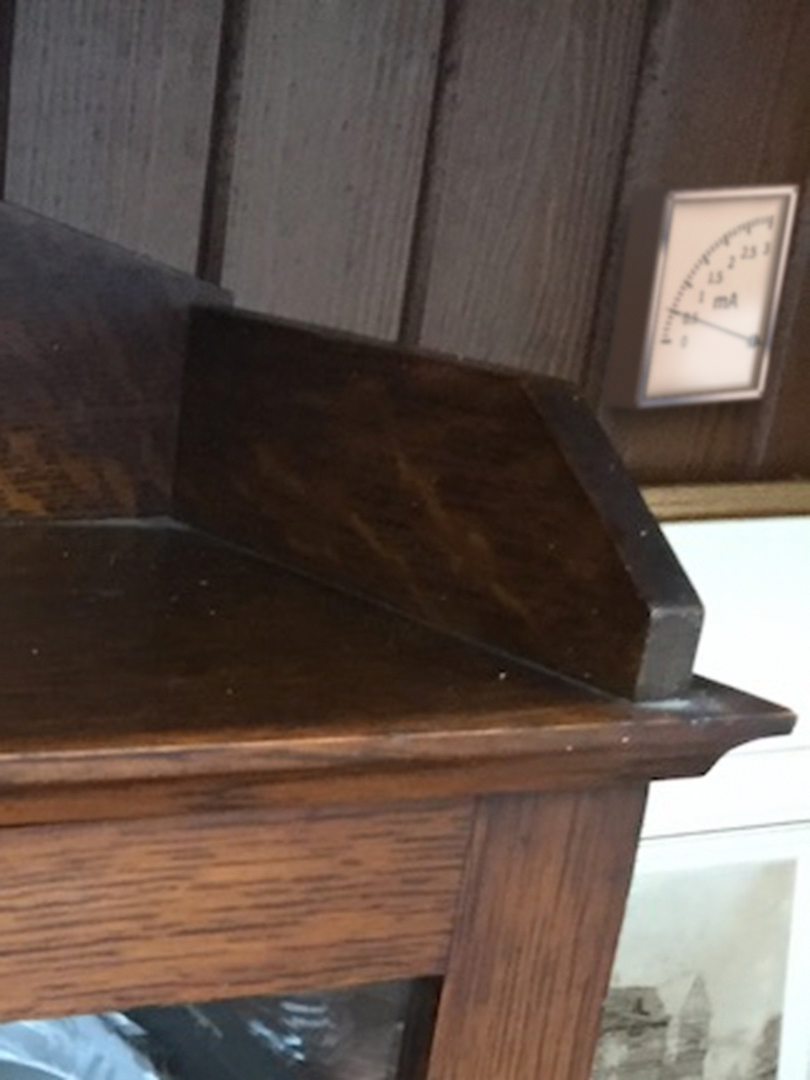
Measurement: 0.5 mA
